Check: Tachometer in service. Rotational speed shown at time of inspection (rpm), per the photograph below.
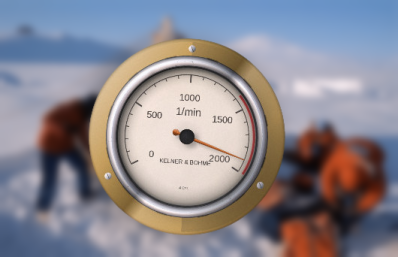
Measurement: 1900 rpm
